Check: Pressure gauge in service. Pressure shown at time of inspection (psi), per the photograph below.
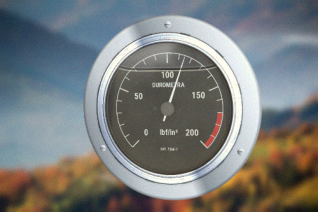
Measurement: 115 psi
